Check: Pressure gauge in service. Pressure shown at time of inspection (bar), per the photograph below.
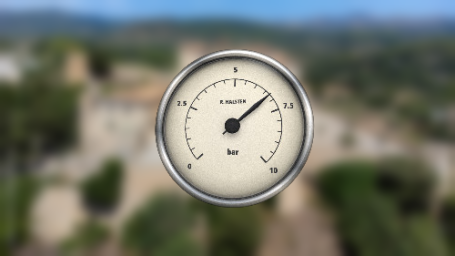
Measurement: 6.75 bar
